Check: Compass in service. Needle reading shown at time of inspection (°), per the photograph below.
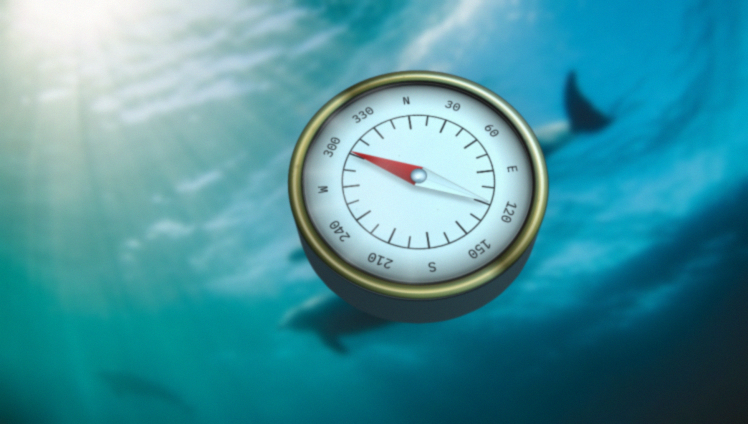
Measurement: 300 °
